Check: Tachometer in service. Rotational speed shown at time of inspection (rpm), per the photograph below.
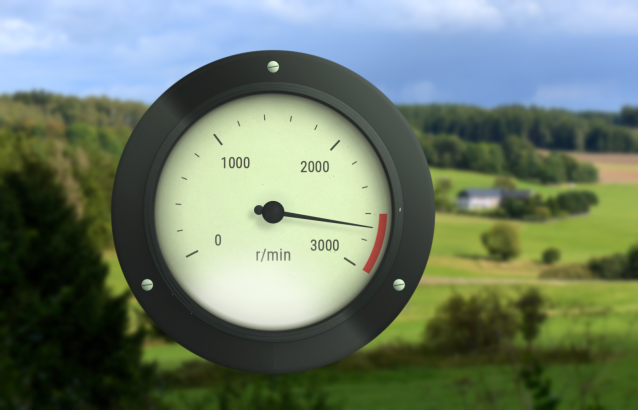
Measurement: 2700 rpm
